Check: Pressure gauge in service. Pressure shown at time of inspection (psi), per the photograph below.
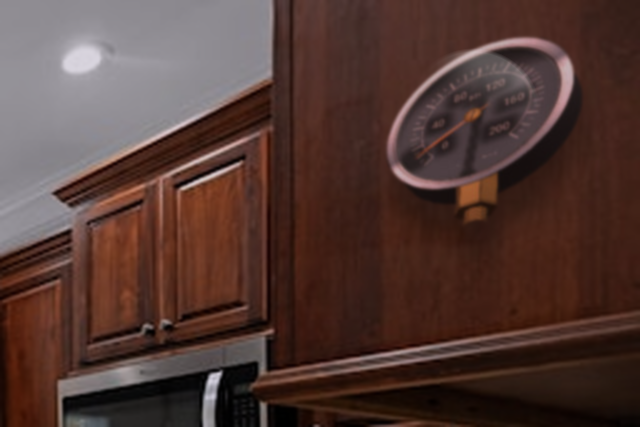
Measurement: 10 psi
